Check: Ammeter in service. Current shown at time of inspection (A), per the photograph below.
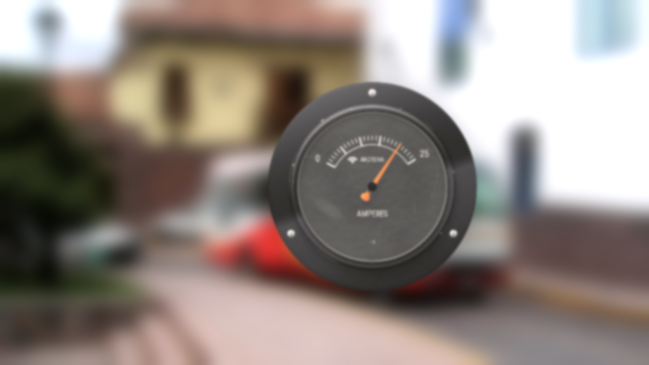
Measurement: 20 A
